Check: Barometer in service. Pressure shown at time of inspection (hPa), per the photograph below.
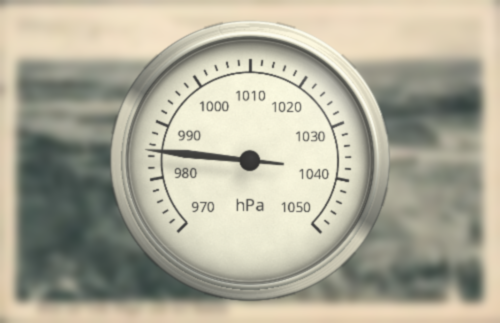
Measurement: 985 hPa
